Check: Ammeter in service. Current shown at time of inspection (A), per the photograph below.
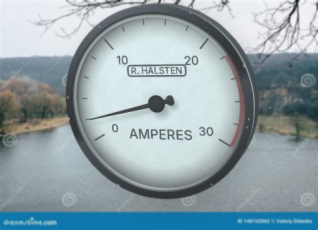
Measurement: 2 A
